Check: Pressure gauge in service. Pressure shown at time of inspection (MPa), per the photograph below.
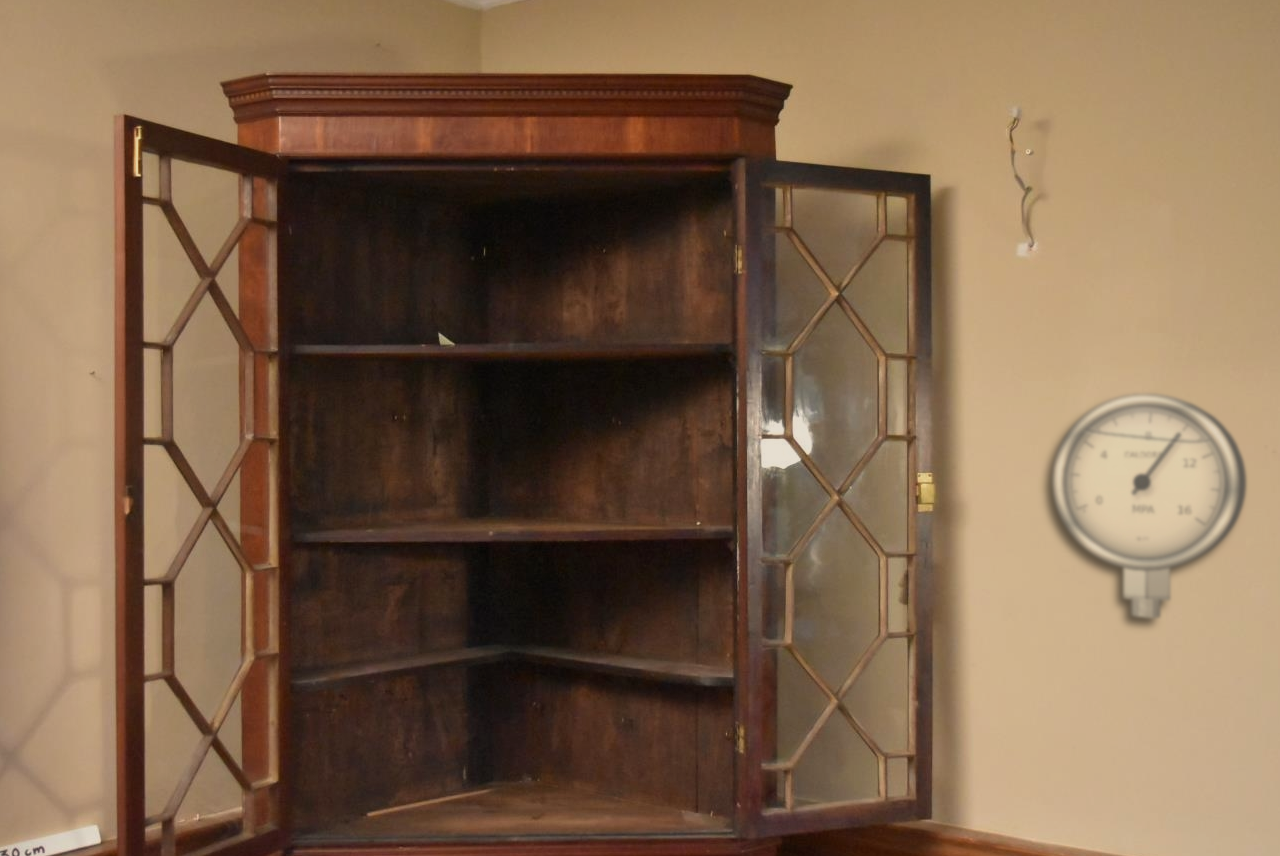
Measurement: 10 MPa
